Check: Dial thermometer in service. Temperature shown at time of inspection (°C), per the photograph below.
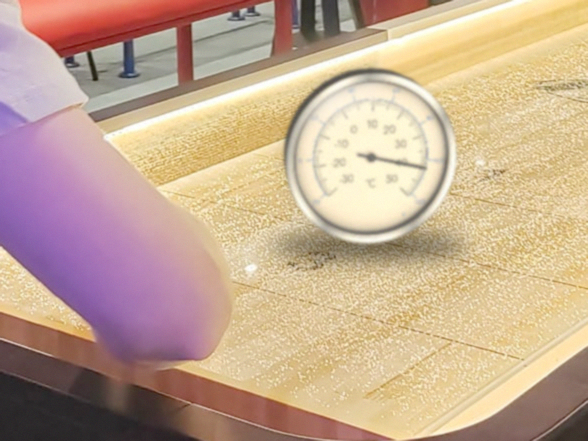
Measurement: 40 °C
